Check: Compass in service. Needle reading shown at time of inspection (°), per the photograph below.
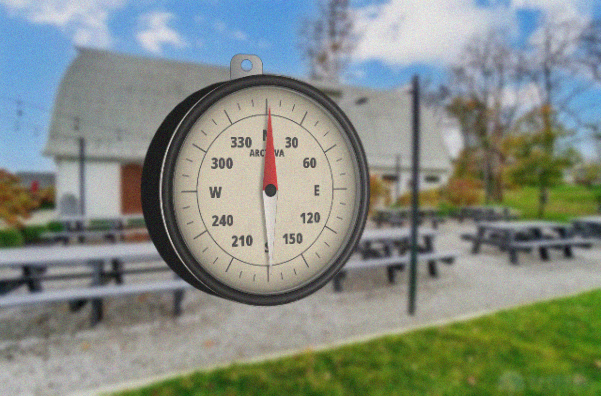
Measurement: 0 °
